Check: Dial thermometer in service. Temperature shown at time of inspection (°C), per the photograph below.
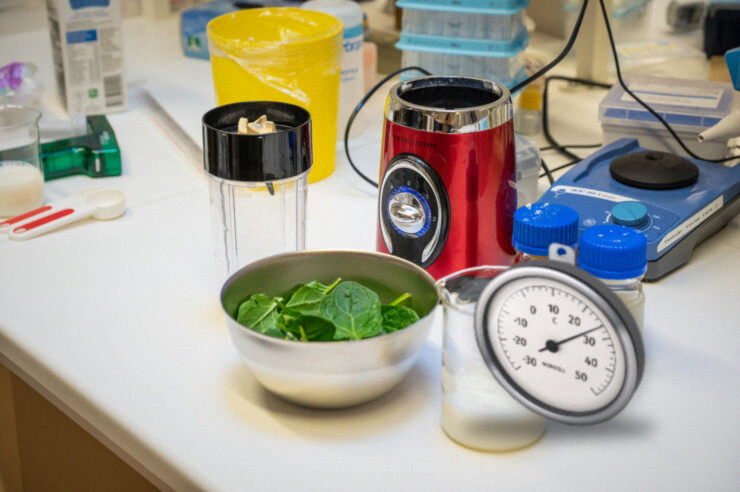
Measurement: 26 °C
